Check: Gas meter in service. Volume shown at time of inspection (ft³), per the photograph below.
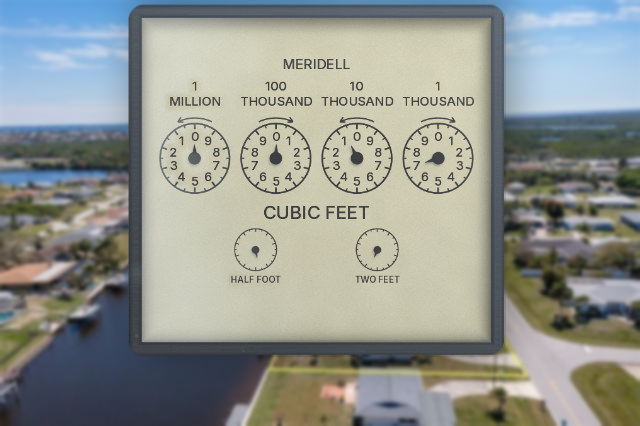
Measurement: 700 ft³
